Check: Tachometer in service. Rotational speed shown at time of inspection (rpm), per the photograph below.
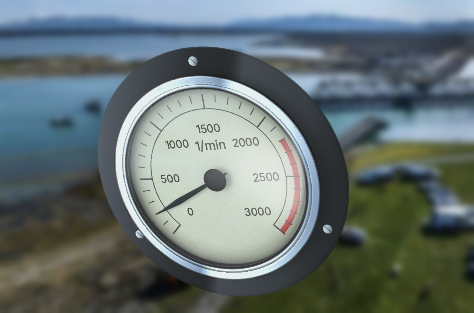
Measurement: 200 rpm
